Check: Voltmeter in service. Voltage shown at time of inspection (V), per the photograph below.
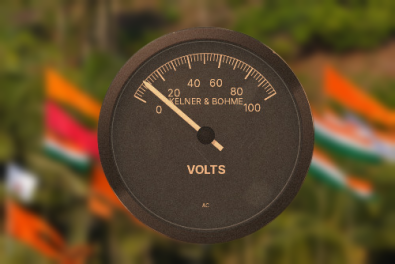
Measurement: 10 V
